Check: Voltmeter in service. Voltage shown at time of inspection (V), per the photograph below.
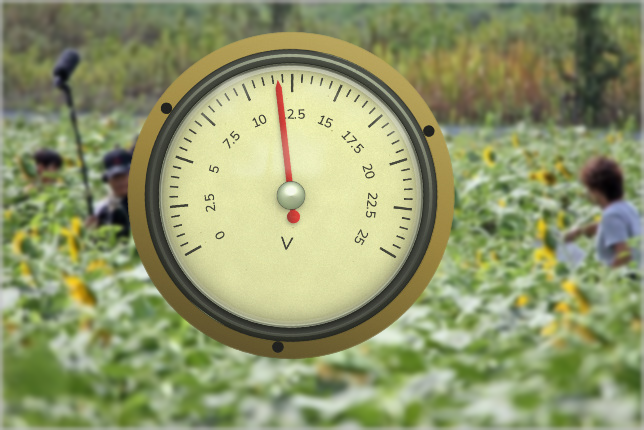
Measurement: 11.75 V
